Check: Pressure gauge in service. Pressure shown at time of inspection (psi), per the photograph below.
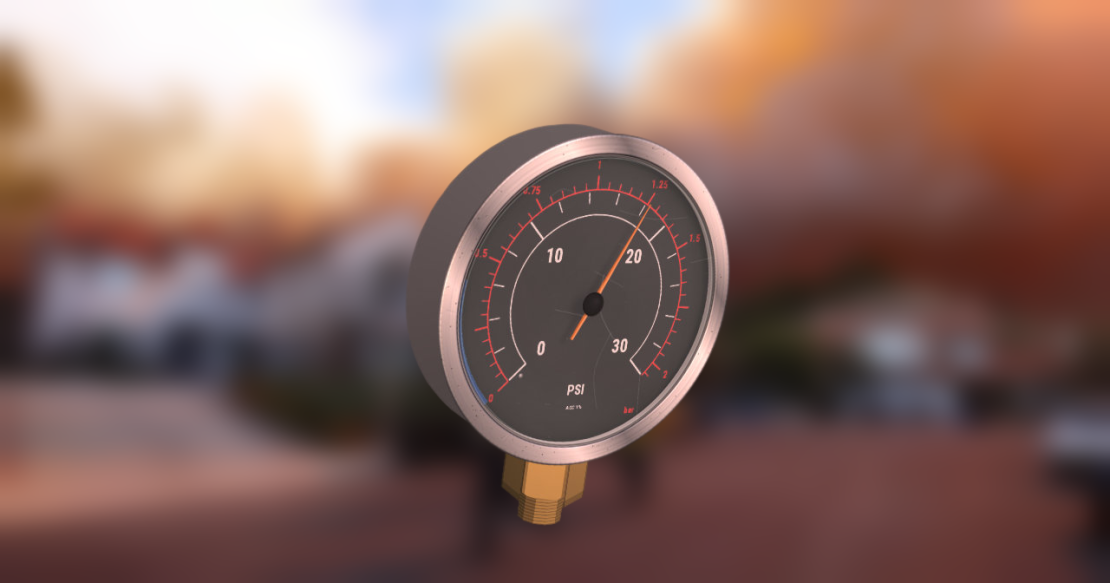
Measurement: 18 psi
